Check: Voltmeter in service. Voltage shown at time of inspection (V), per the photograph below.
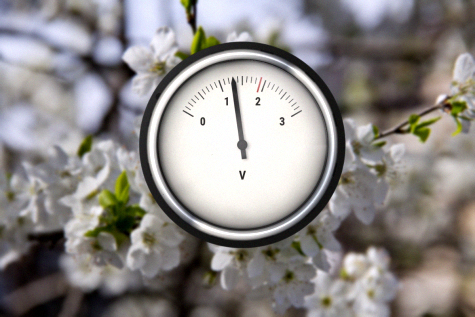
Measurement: 1.3 V
